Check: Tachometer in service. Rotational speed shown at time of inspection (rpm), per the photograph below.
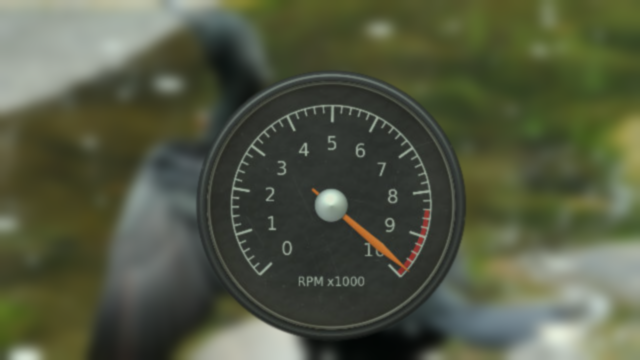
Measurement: 9800 rpm
